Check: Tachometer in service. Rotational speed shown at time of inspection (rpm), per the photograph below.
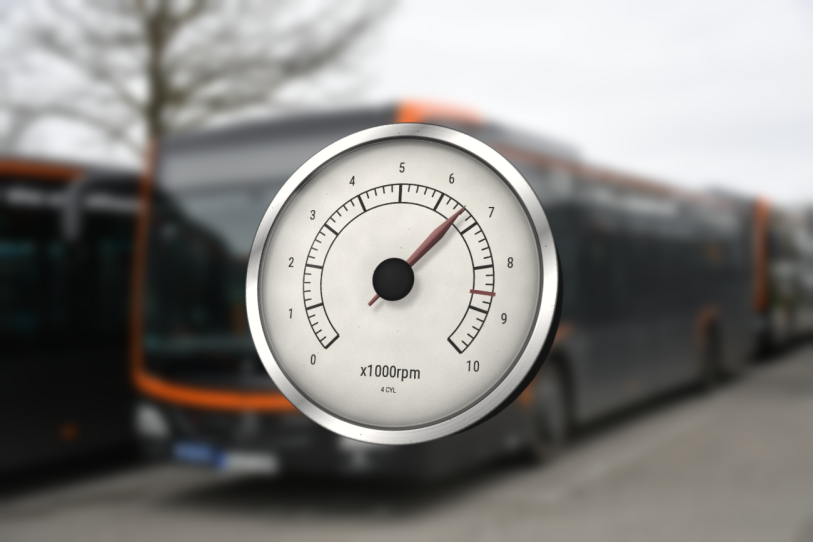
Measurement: 6600 rpm
